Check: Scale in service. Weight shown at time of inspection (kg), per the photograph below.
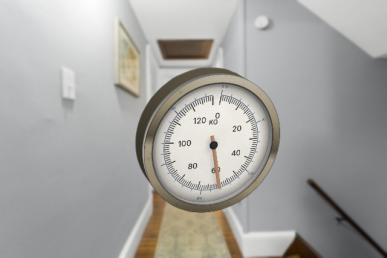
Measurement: 60 kg
